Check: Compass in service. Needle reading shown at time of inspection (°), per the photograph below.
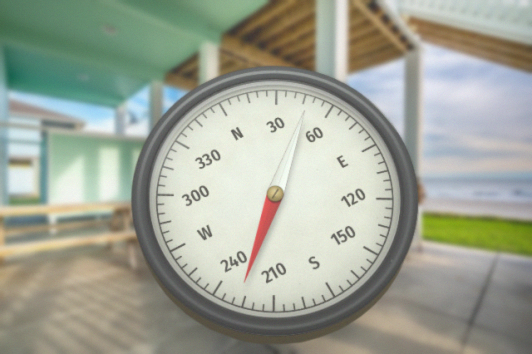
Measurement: 227.5 °
